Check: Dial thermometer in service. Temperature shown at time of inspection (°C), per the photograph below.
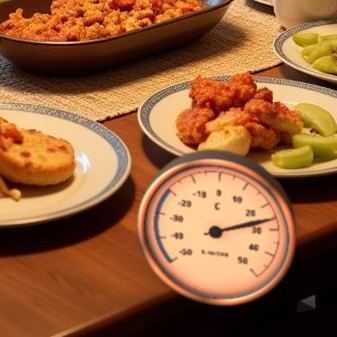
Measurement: 25 °C
